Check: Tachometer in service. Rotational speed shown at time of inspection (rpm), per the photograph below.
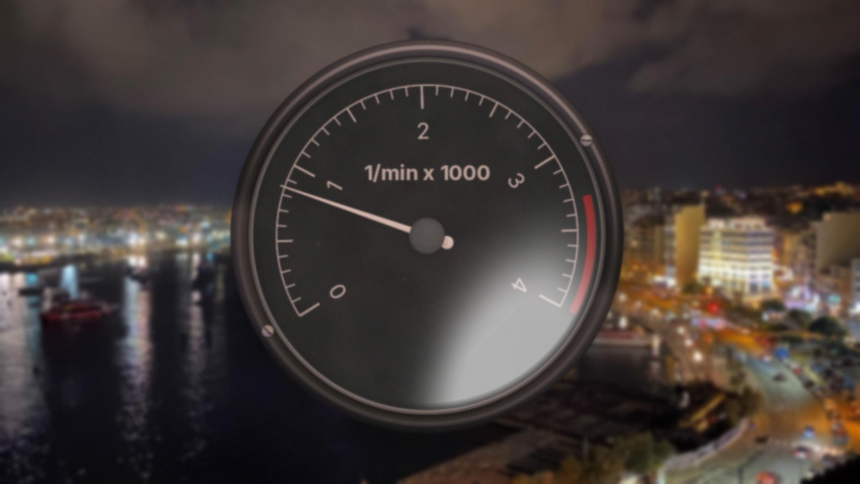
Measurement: 850 rpm
